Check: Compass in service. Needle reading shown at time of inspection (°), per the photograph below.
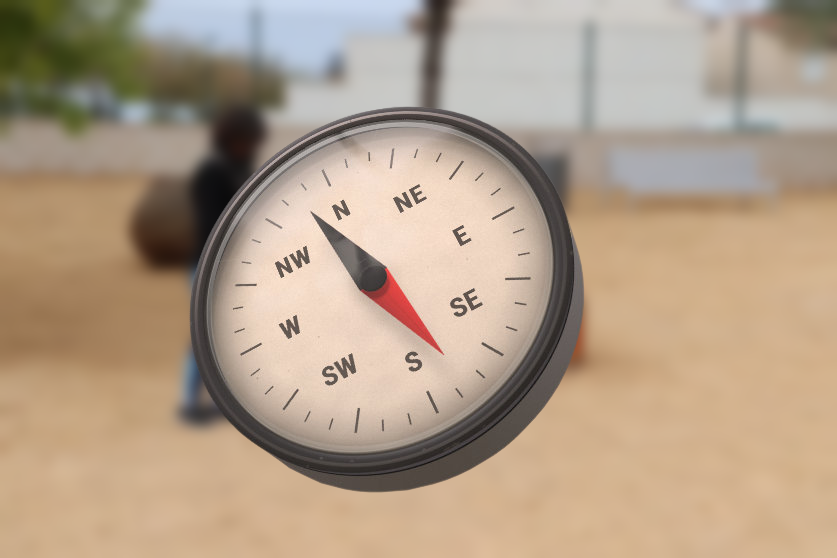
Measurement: 165 °
